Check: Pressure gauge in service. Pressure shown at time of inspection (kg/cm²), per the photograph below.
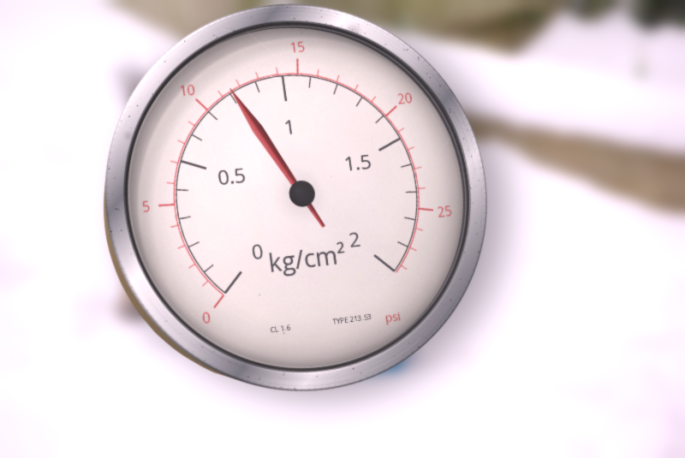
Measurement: 0.8 kg/cm²
